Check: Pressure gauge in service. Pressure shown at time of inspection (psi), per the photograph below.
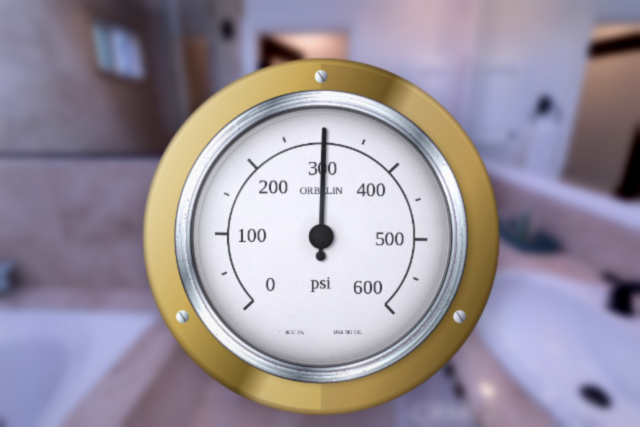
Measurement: 300 psi
